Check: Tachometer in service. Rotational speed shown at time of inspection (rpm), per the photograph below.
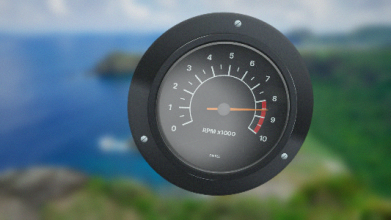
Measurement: 8500 rpm
